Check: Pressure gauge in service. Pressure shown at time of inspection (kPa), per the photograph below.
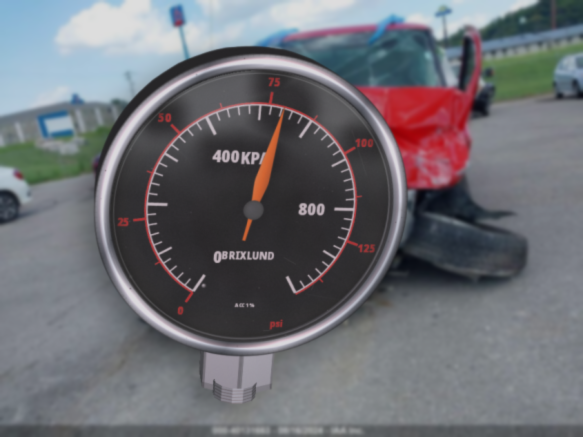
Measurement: 540 kPa
